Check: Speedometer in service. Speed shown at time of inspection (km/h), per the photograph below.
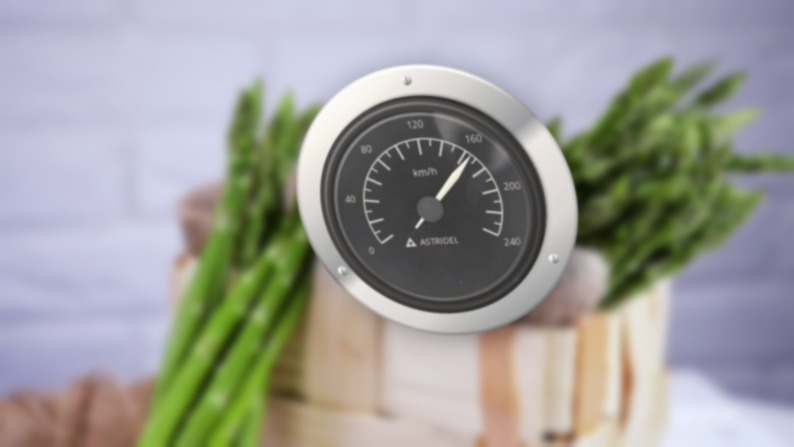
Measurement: 165 km/h
